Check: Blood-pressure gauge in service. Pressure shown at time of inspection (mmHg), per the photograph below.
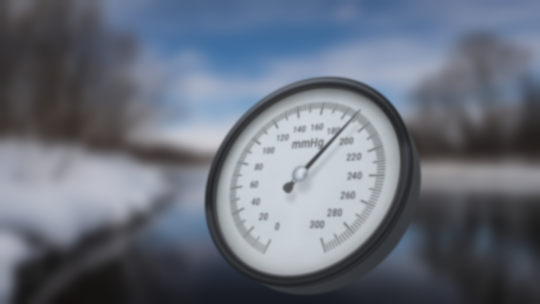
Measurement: 190 mmHg
